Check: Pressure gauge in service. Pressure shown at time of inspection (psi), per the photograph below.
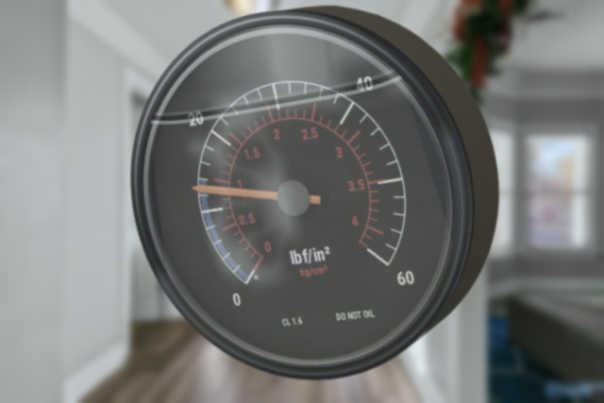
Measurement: 13 psi
